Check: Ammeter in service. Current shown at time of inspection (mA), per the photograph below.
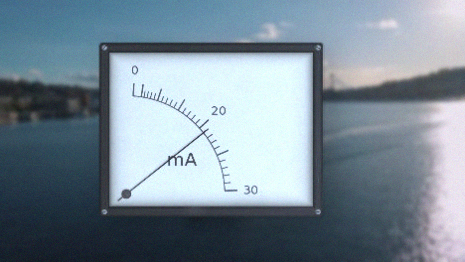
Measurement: 21 mA
